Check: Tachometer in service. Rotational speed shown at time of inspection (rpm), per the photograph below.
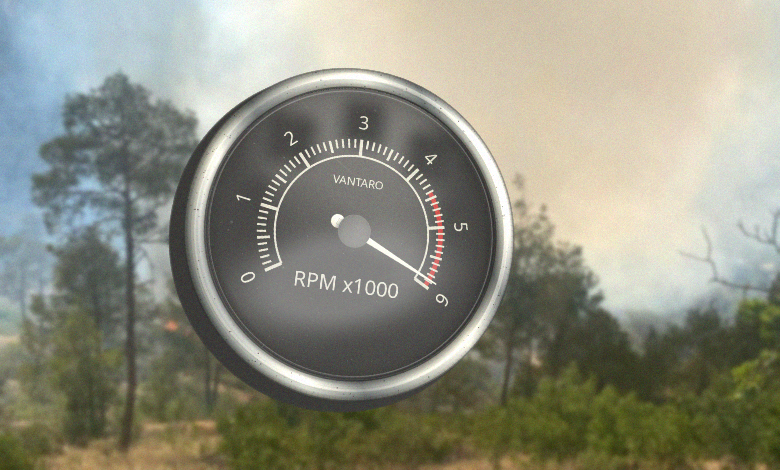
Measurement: 5900 rpm
